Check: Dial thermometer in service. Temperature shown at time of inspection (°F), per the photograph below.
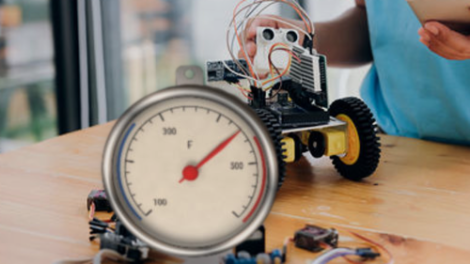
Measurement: 440 °F
